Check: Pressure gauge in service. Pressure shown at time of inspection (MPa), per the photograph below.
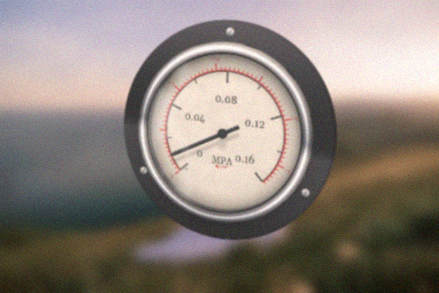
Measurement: 0.01 MPa
